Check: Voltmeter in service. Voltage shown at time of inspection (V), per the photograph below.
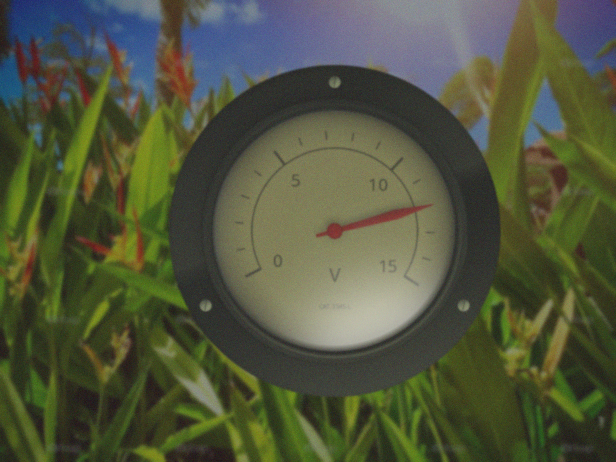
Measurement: 12 V
